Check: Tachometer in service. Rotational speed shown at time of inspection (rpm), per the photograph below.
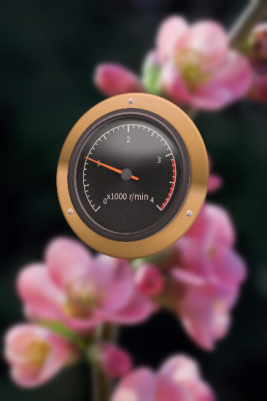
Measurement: 1000 rpm
